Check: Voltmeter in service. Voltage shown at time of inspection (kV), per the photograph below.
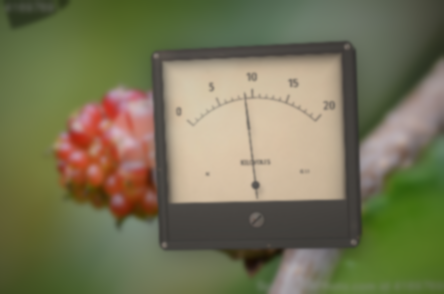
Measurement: 9 kV
